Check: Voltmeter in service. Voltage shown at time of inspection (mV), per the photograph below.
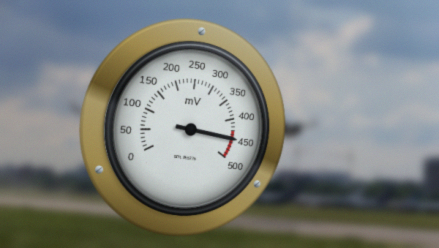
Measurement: 450 mV
